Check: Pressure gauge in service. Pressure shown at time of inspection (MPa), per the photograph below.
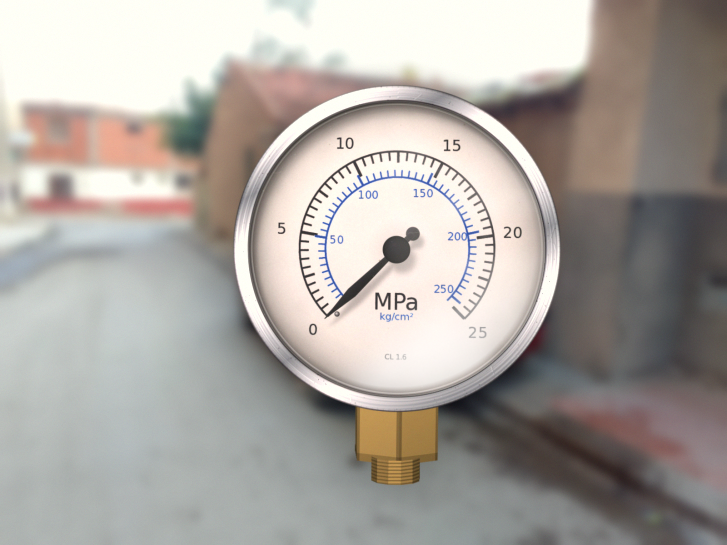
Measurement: 0 MPa
